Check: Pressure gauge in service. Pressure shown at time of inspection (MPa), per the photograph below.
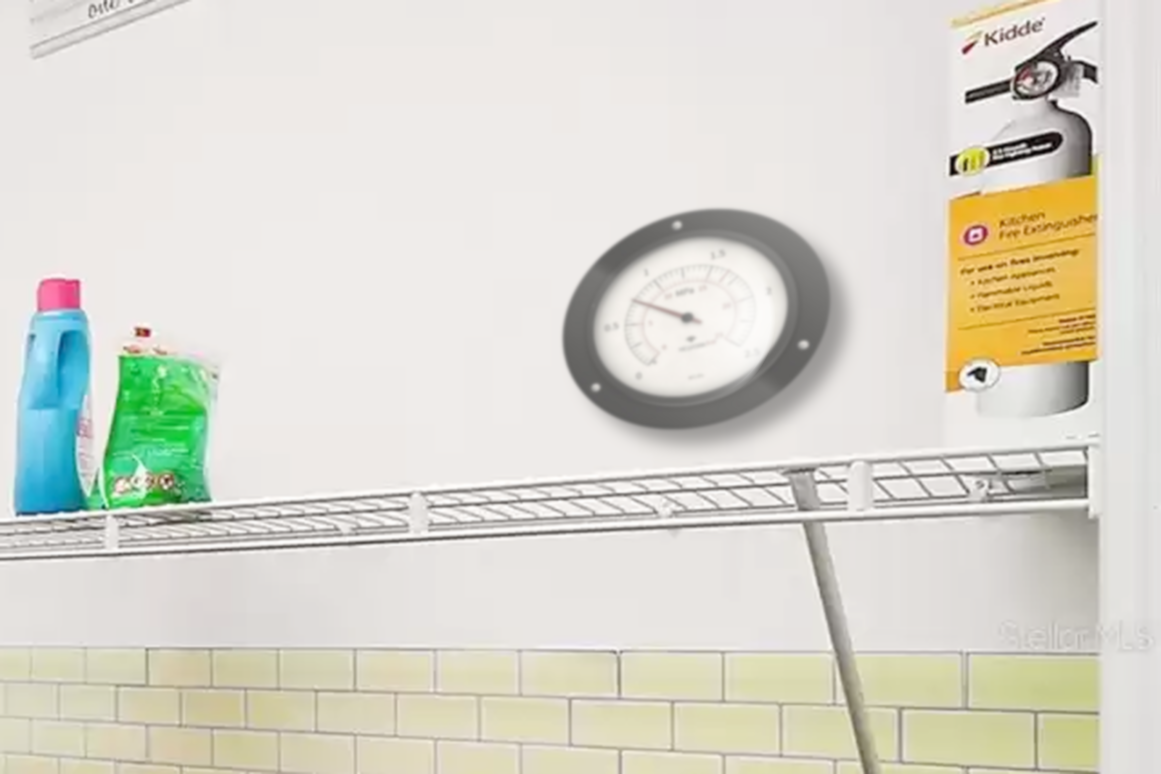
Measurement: 0.75 MPa
